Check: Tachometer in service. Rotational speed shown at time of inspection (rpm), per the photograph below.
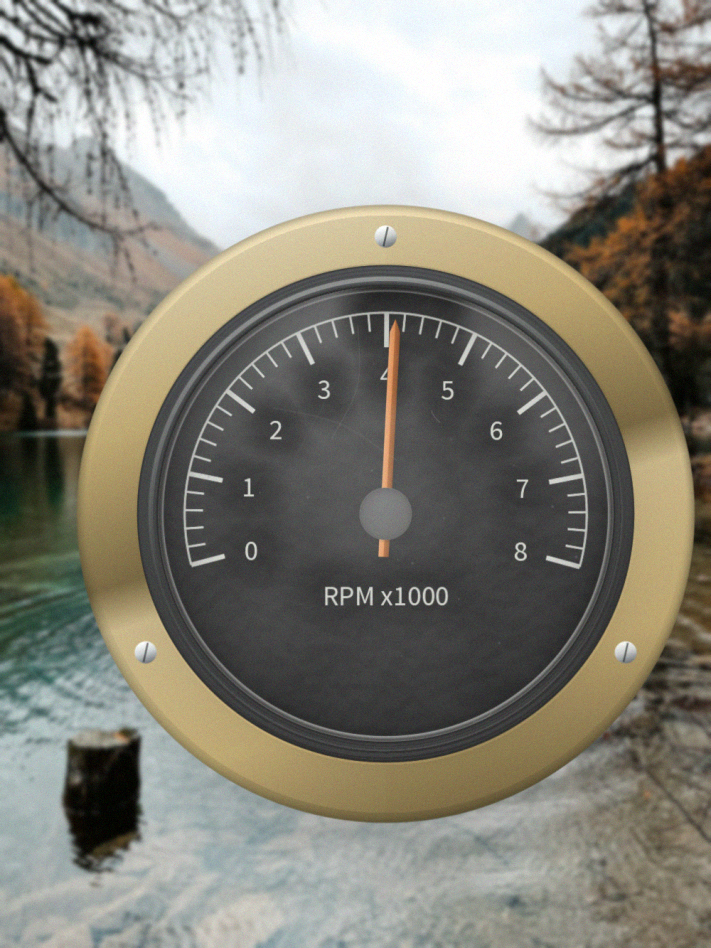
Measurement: 4100 rpm
